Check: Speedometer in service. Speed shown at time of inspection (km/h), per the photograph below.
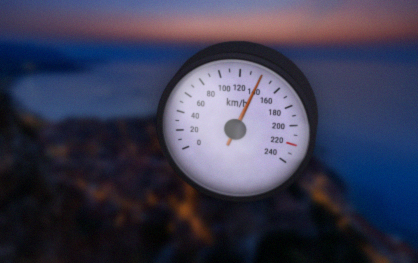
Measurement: 140 km/h
